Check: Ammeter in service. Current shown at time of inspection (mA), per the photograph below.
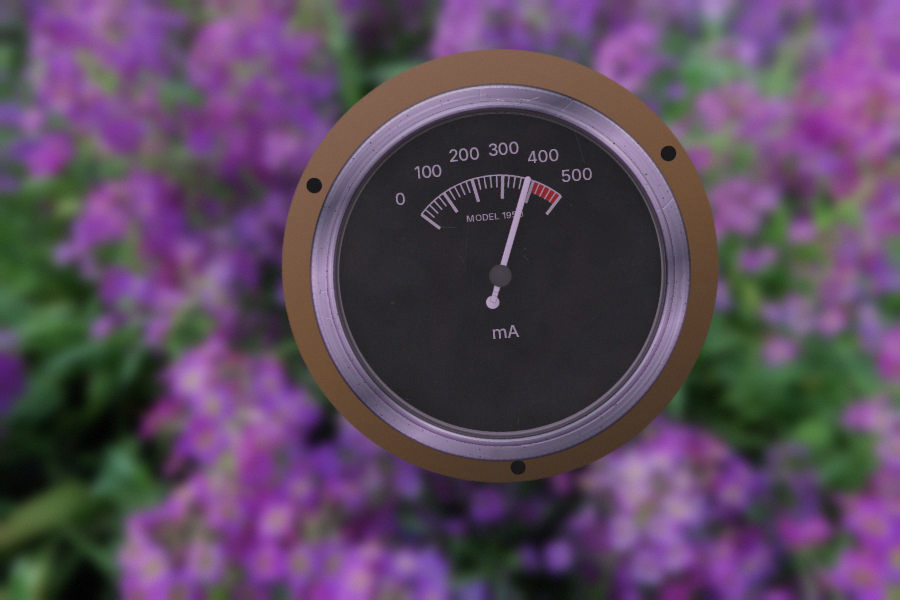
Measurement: 380 mA
